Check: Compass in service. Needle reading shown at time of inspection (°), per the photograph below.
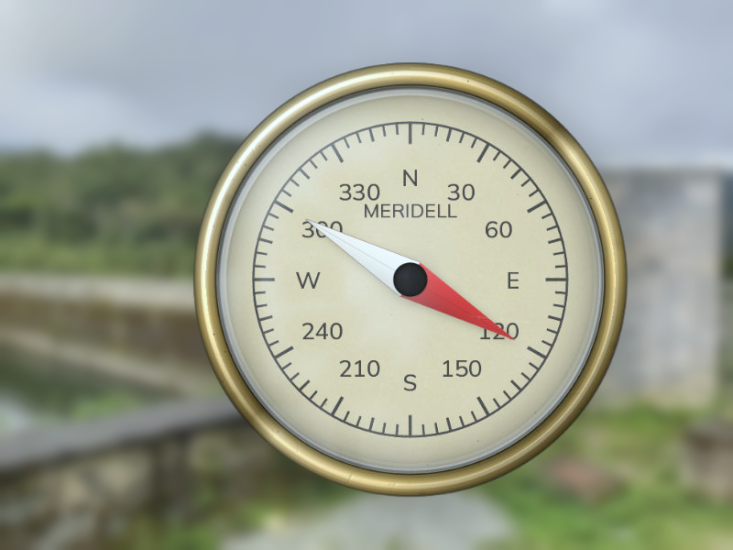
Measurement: 120 °
